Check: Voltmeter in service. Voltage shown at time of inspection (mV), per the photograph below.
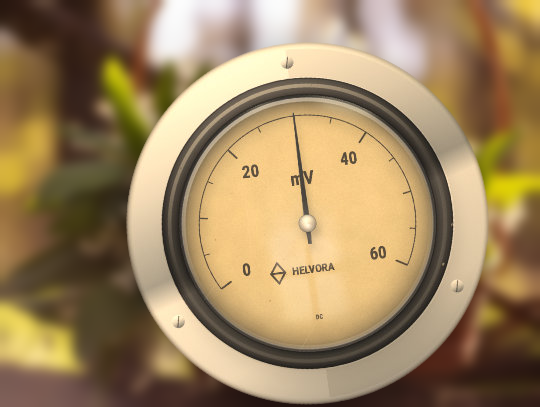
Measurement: 30 mV
